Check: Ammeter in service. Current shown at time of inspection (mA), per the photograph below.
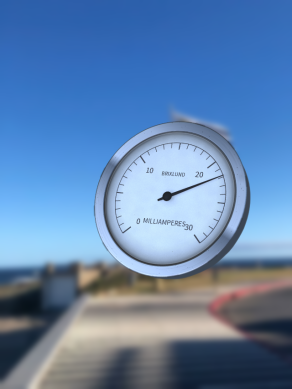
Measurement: 22 mA
